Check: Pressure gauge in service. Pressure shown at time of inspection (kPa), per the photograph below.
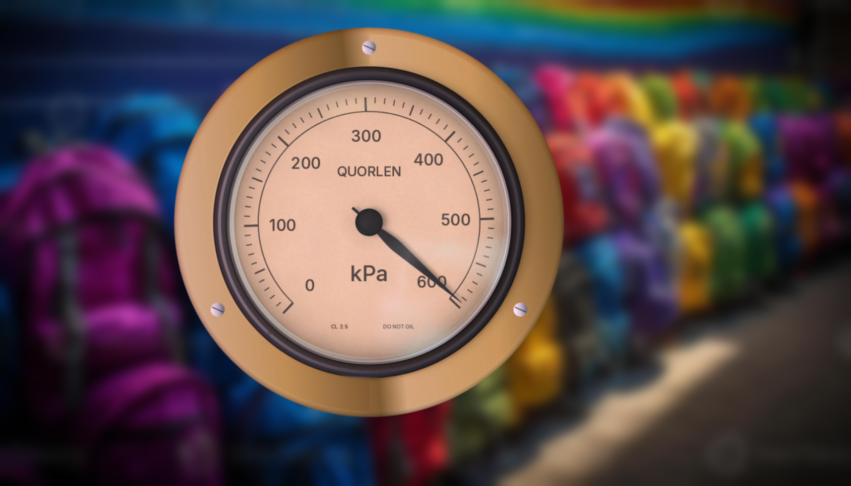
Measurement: 595 kPa
